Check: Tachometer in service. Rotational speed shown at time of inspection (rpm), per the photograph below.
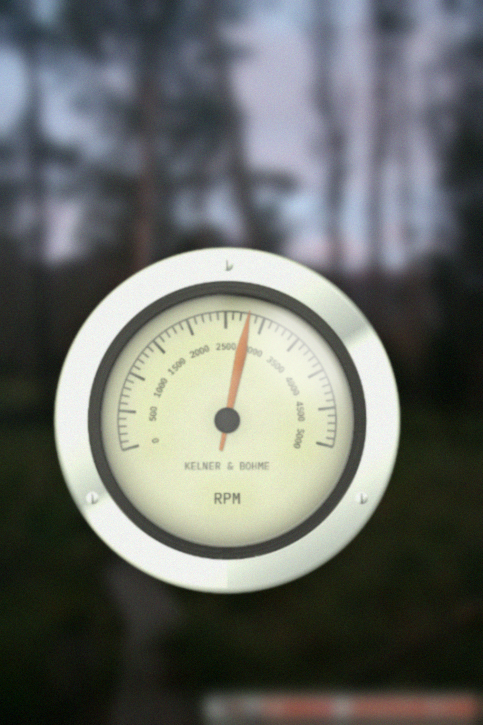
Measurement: 2800 rpm
